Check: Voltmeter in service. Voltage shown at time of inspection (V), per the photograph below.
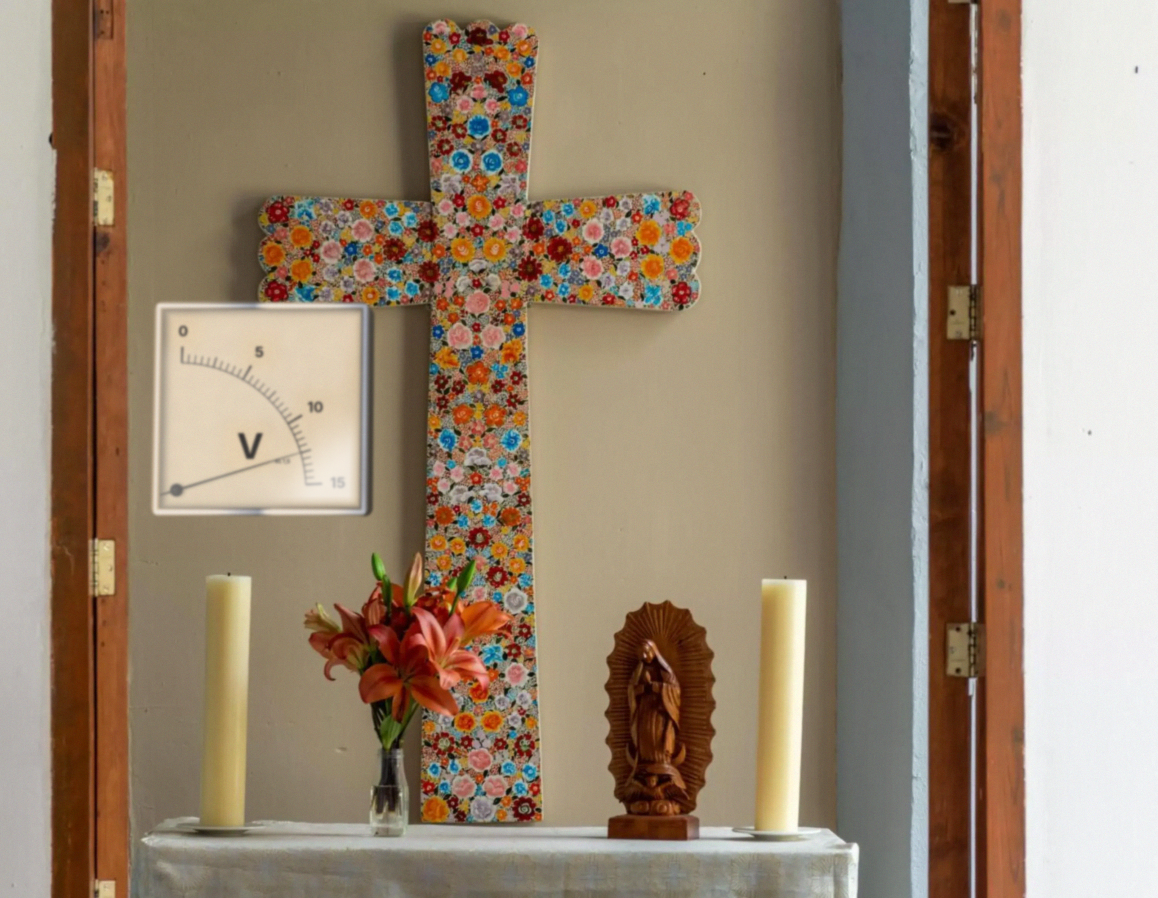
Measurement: 12.5 V
